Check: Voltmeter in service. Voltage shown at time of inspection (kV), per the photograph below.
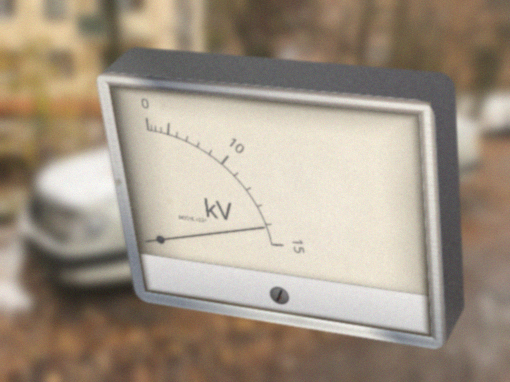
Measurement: 14 kV
